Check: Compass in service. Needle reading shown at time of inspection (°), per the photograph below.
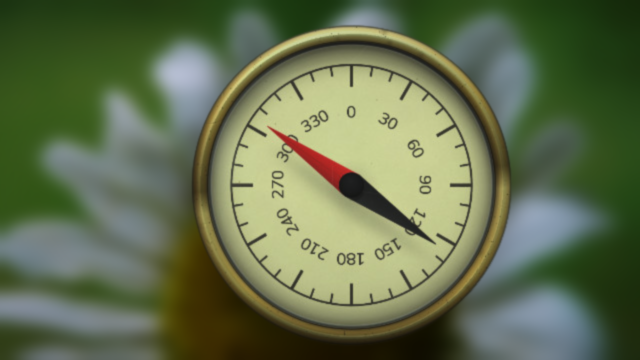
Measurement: 305 °
